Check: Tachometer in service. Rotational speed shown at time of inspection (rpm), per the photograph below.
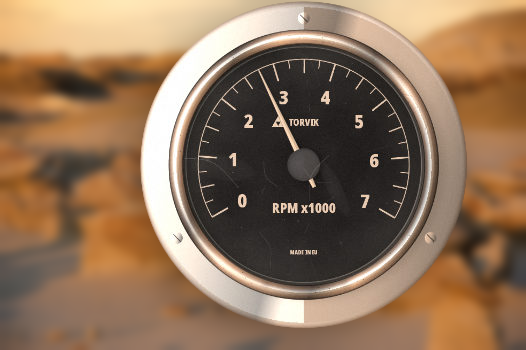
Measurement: 2750 rpm
